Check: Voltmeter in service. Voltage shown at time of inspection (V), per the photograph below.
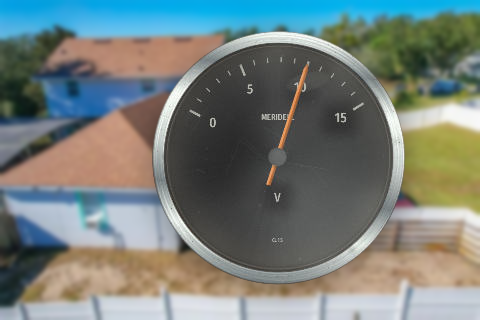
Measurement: 10 V
